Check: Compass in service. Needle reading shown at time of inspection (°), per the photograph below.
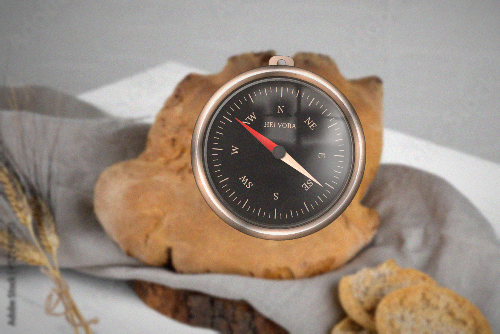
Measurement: 305 °
